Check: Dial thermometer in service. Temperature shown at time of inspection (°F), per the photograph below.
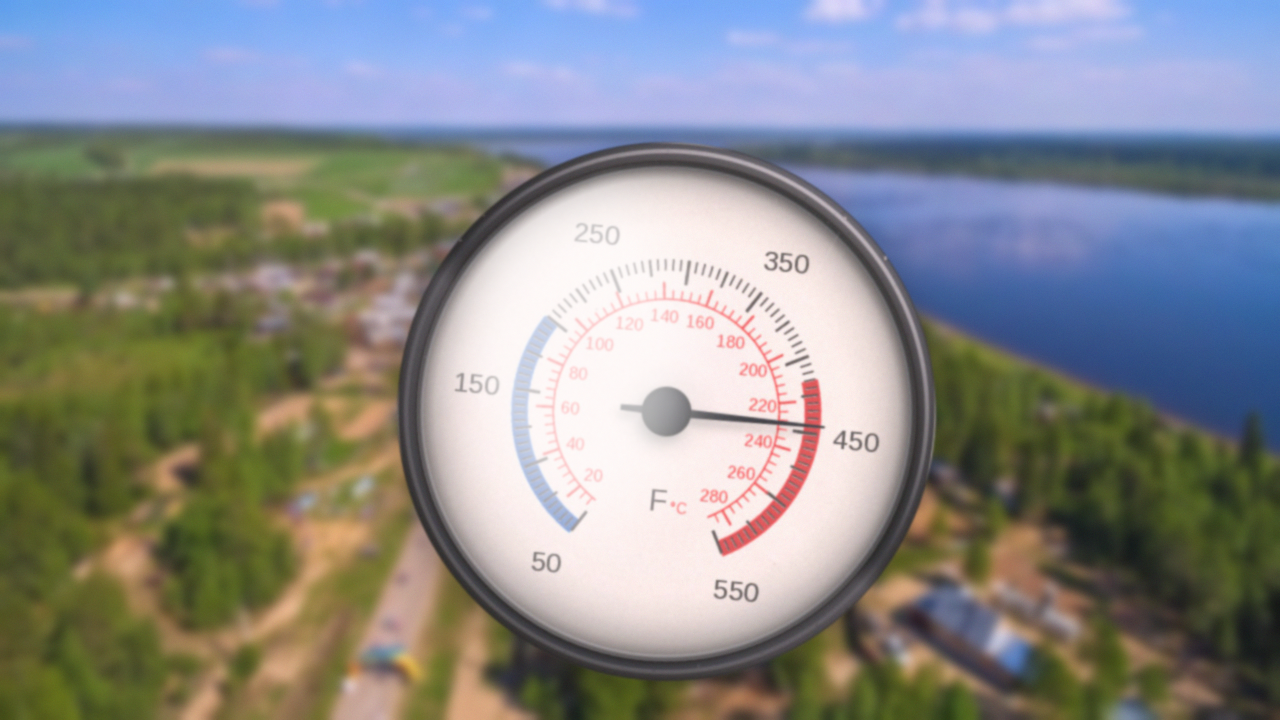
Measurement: 445 °F
